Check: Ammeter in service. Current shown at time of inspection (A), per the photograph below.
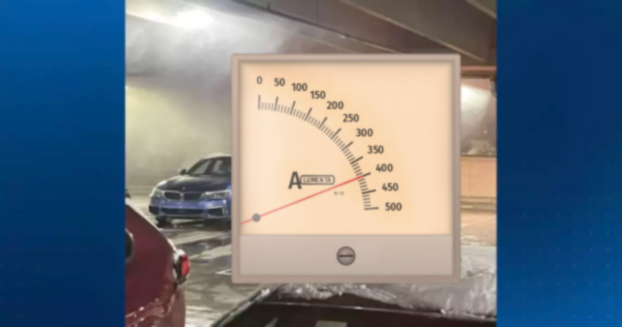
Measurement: 400 A
